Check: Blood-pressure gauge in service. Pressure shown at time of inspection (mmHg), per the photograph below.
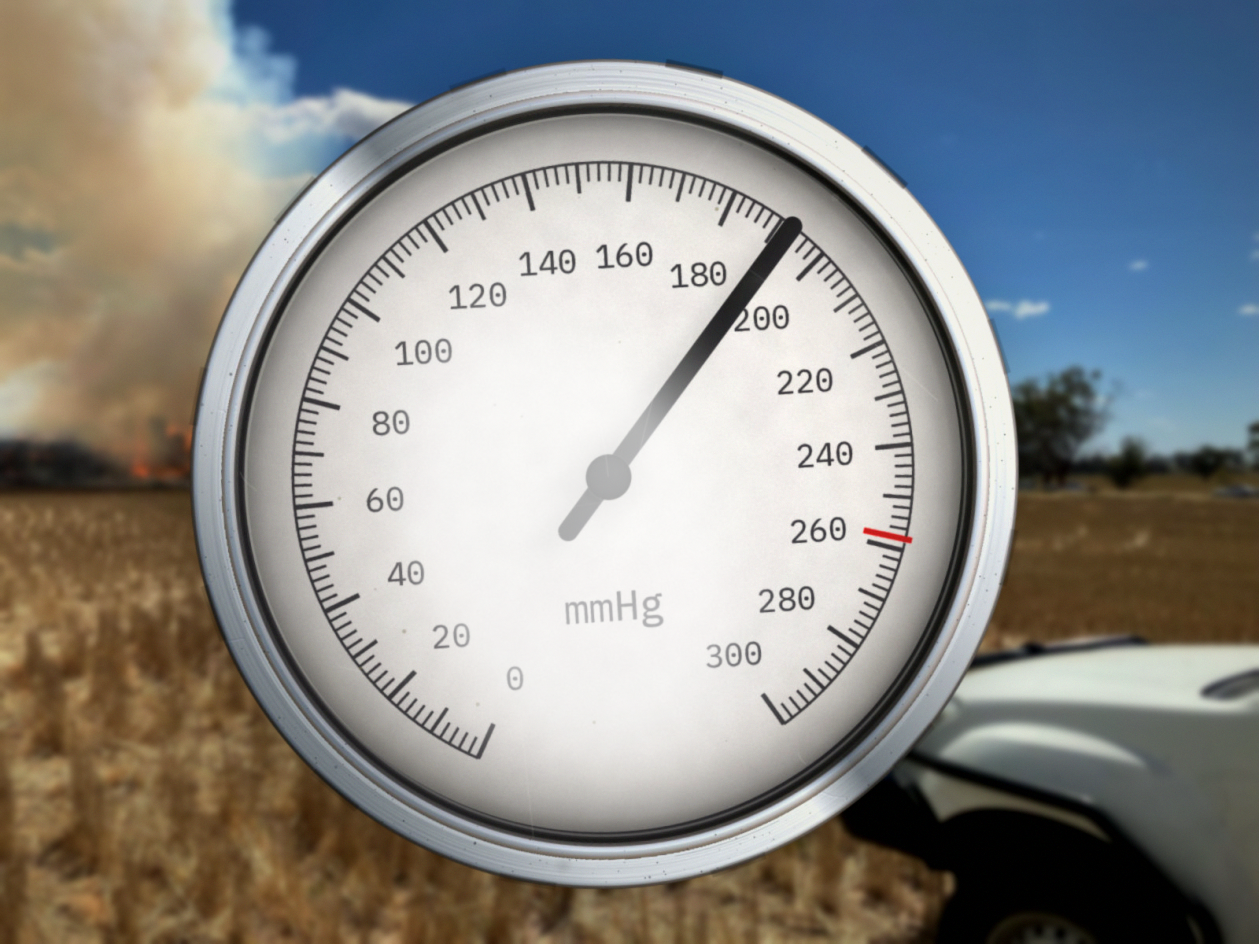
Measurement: 192 mmHg
